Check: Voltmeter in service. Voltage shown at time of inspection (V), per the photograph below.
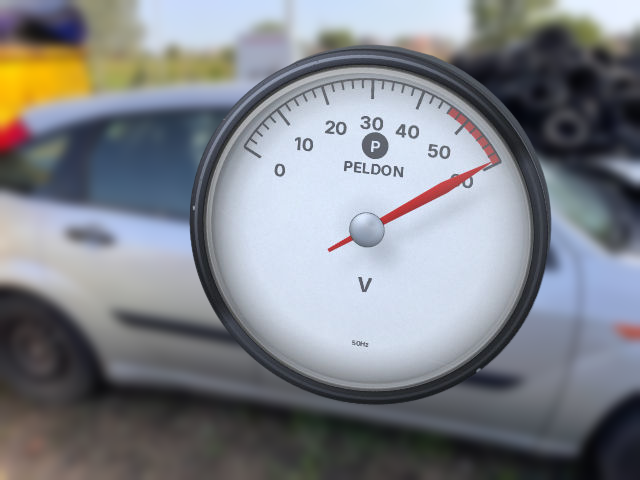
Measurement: 59 V
